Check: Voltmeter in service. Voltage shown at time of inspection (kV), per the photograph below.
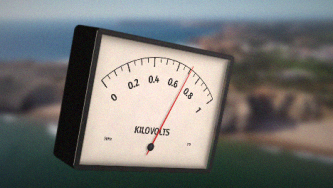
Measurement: 0.7 kV
